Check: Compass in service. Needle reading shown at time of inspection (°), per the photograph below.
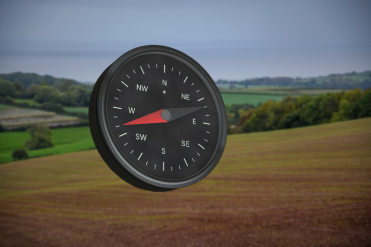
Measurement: 250 °
